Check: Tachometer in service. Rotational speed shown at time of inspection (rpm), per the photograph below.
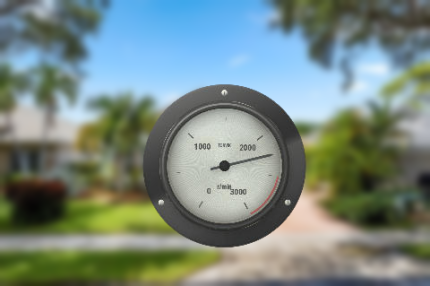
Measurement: 2250 rpm
